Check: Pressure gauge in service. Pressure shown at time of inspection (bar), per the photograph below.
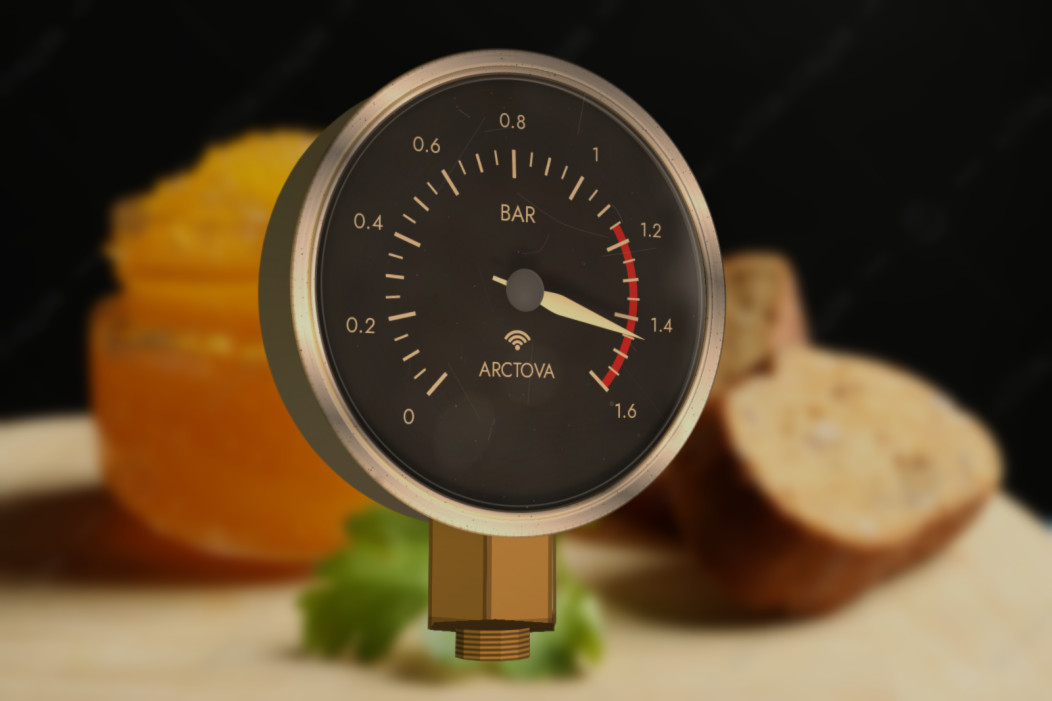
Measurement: 1.45 bar
